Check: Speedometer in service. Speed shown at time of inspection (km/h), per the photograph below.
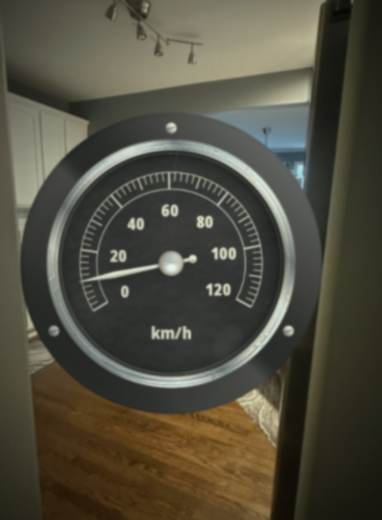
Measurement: 10 km/h
